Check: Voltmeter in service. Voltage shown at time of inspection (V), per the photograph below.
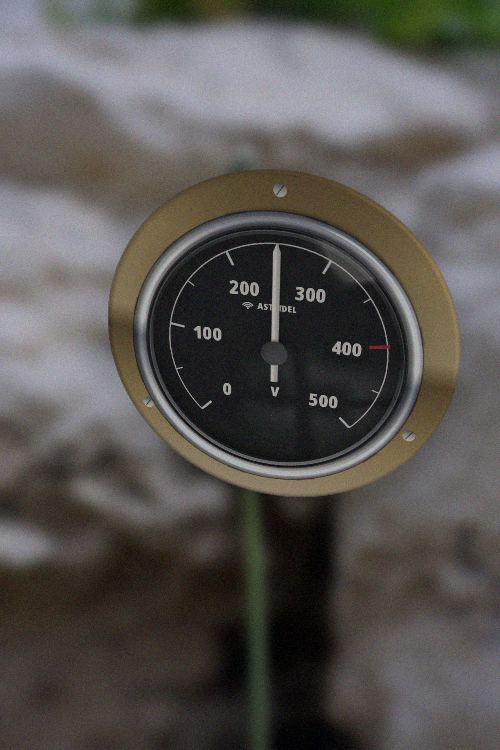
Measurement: 250 V
